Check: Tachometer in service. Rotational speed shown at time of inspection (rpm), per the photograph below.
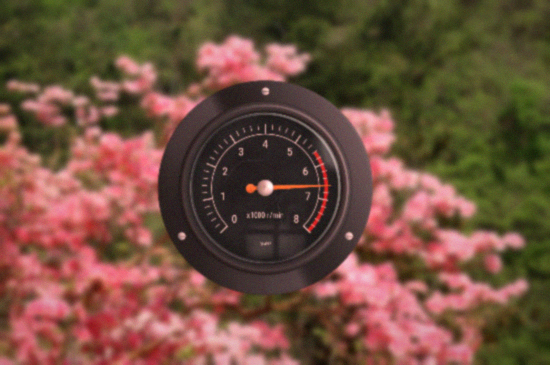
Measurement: 6600 rpm
